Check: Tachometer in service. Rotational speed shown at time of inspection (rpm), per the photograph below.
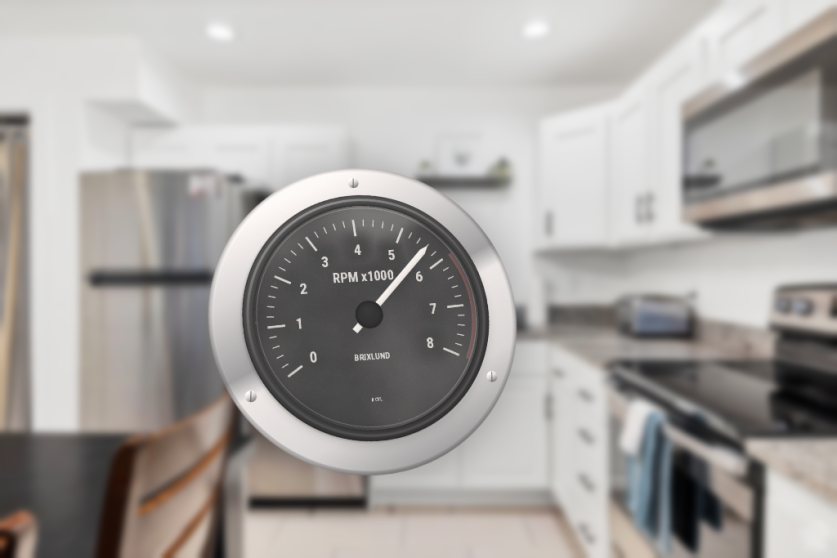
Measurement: 5600 rpm
